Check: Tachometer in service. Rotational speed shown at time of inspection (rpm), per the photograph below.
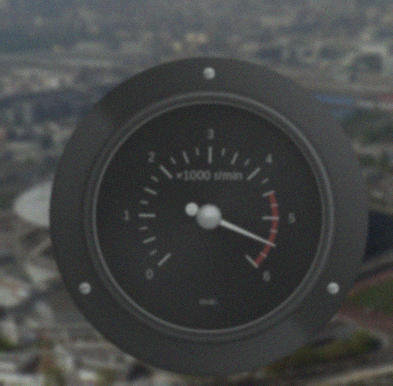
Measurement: 5500 rpm
